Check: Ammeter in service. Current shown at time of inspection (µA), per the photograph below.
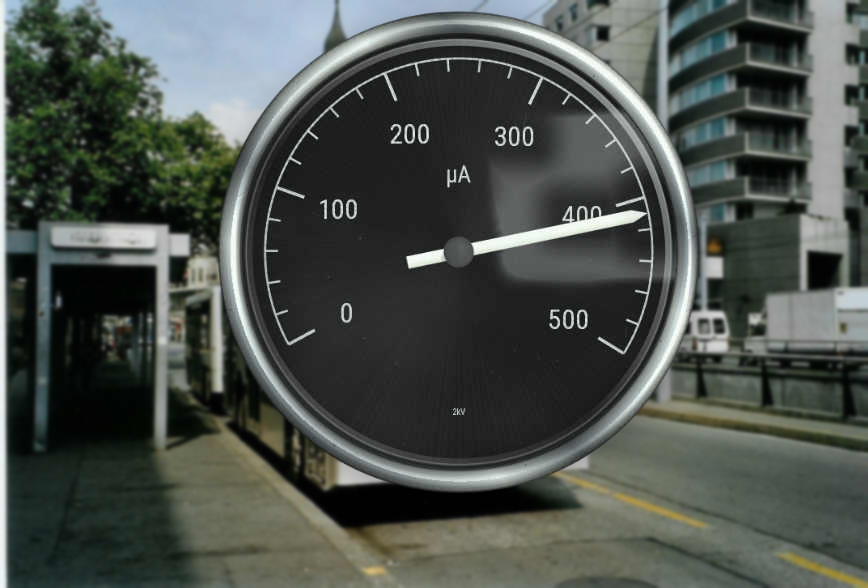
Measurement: 410 µA
